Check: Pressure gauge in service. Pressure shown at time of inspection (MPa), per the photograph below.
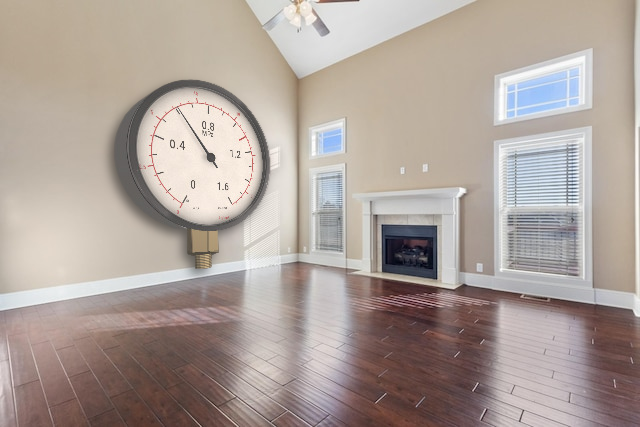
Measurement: 0.6 MPa
